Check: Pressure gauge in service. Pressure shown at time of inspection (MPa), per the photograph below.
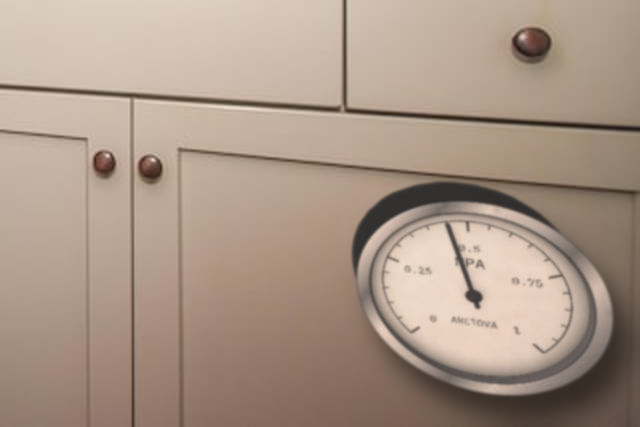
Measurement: 0.45 MPa
